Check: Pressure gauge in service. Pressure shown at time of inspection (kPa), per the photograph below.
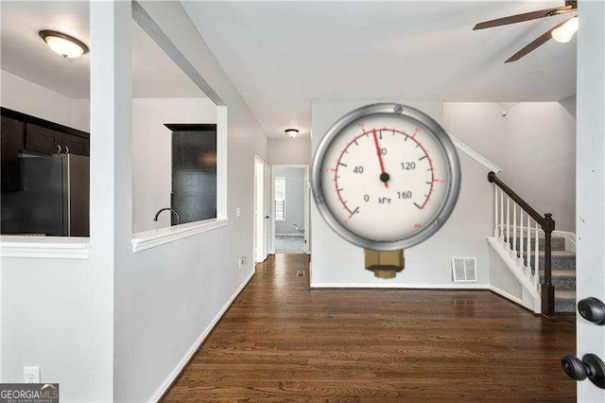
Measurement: 75 kPa
